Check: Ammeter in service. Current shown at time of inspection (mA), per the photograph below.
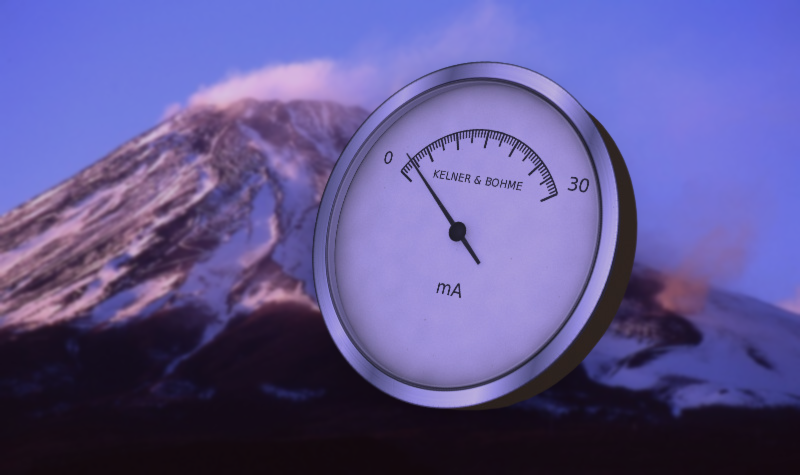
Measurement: 2.5 mA
